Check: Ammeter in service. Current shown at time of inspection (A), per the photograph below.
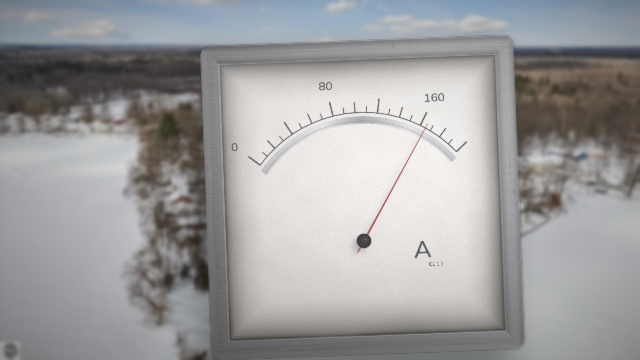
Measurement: 165 A
